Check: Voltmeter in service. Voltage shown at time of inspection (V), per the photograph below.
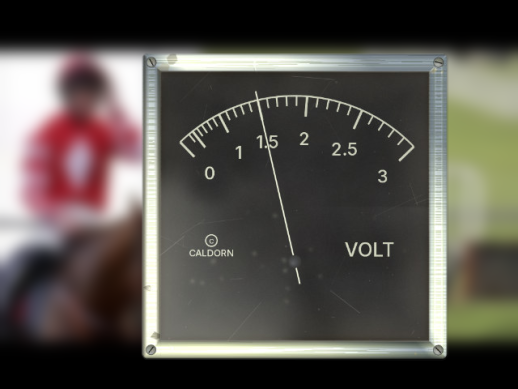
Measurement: 1.5 V
